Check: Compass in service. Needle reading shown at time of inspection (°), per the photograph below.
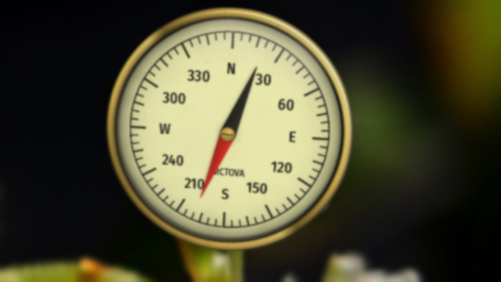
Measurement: 200 °
